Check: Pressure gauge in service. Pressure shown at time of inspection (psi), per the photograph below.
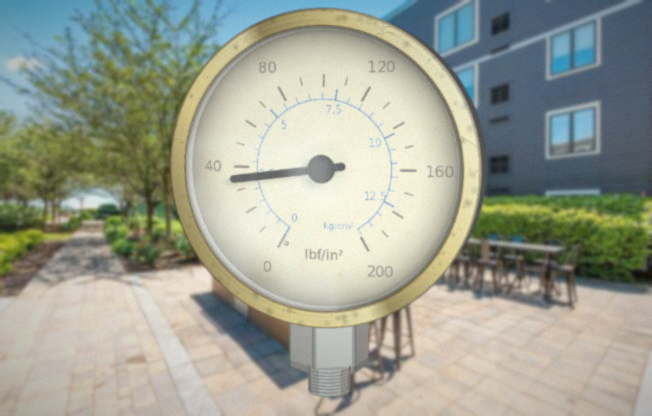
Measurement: 35 psi
